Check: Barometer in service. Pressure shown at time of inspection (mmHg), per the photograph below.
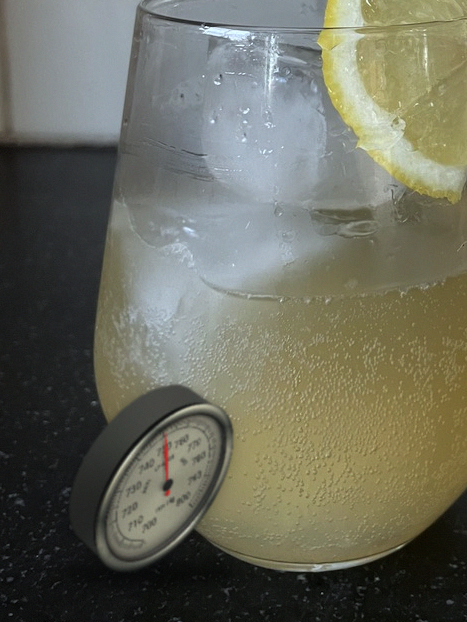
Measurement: 750 mmHg
